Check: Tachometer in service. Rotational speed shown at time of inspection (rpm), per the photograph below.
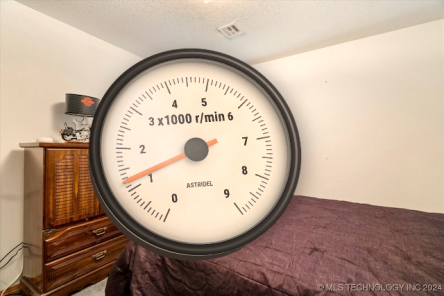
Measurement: 1200 rpm
